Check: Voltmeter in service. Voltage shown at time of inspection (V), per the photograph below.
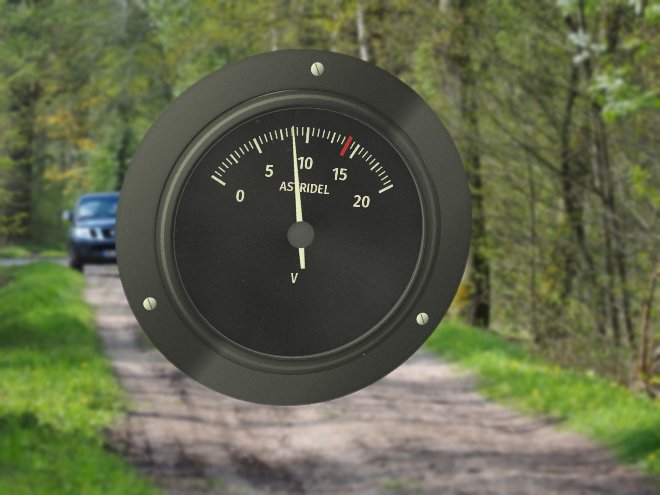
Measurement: 8.5 V
